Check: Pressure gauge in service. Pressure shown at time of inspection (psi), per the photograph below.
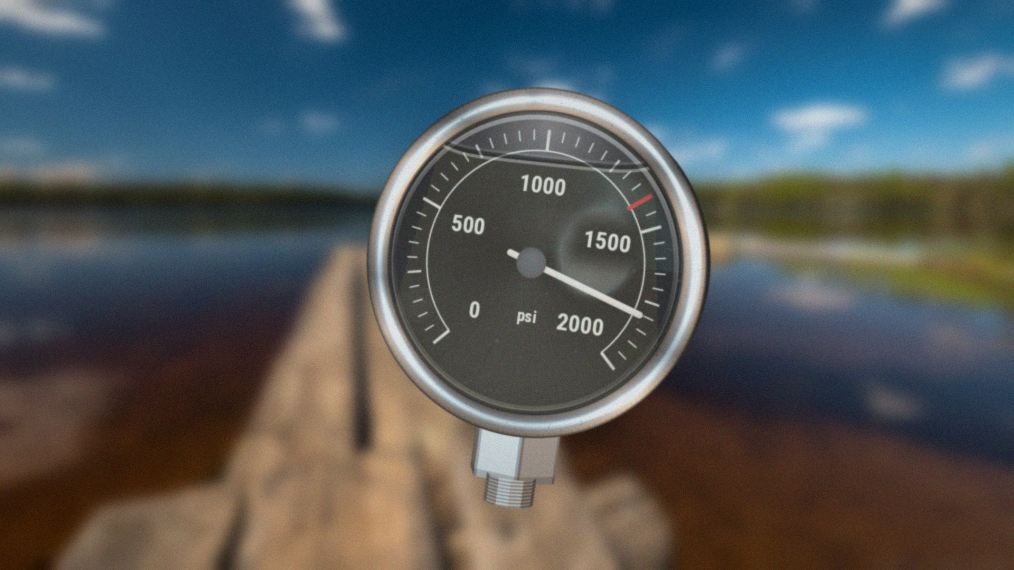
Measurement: 1800 psi
